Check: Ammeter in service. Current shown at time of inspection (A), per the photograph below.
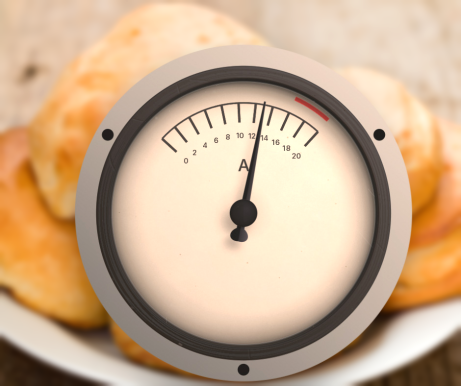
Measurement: 13 A
